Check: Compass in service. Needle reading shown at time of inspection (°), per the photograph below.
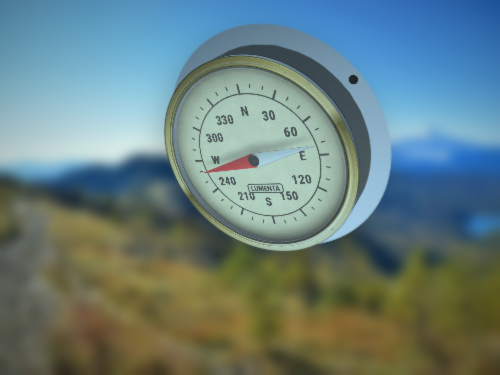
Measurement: 260 °
